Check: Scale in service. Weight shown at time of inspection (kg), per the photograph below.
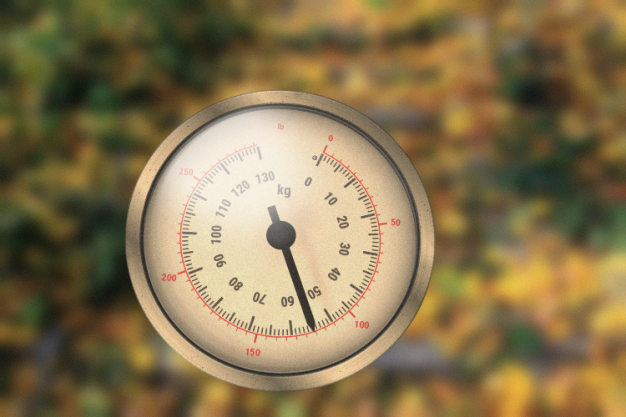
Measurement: 55 kg
